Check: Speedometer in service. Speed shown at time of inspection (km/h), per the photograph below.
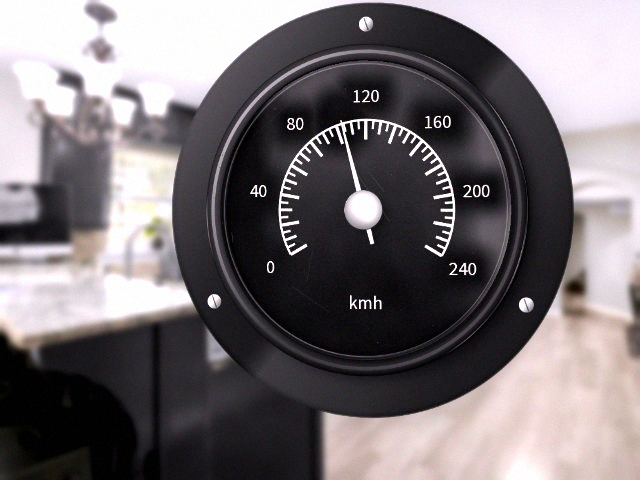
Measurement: 105 km/h
